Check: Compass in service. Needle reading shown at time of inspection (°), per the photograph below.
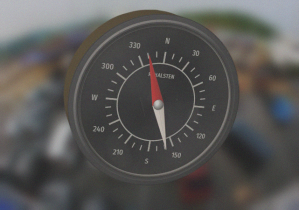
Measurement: 340 °
